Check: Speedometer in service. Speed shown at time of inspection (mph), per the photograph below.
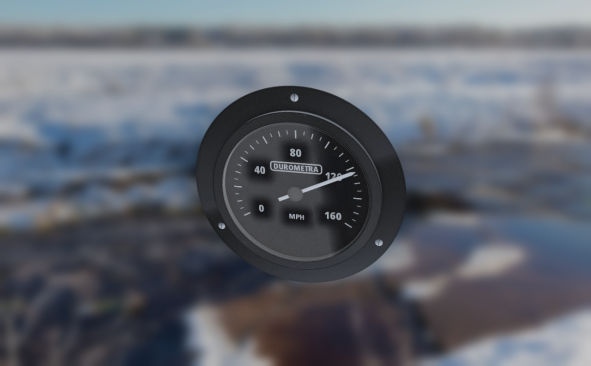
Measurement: 122.5 mph
